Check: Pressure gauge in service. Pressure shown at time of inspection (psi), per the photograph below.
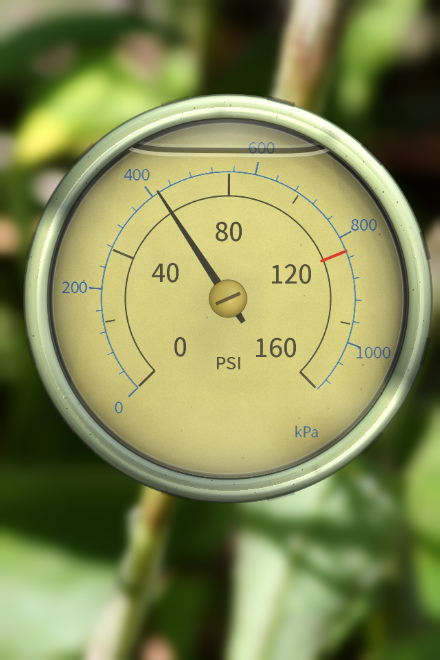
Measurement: 60 psi
